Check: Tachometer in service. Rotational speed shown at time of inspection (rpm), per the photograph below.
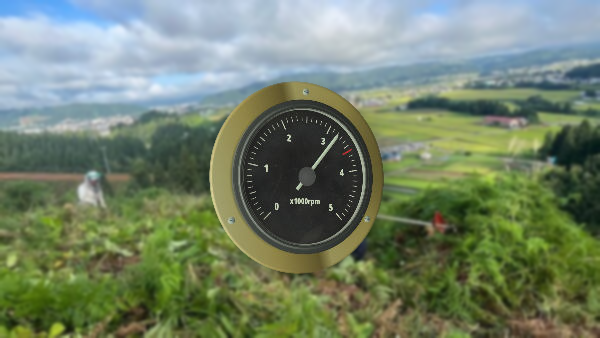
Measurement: 3200 rpm
